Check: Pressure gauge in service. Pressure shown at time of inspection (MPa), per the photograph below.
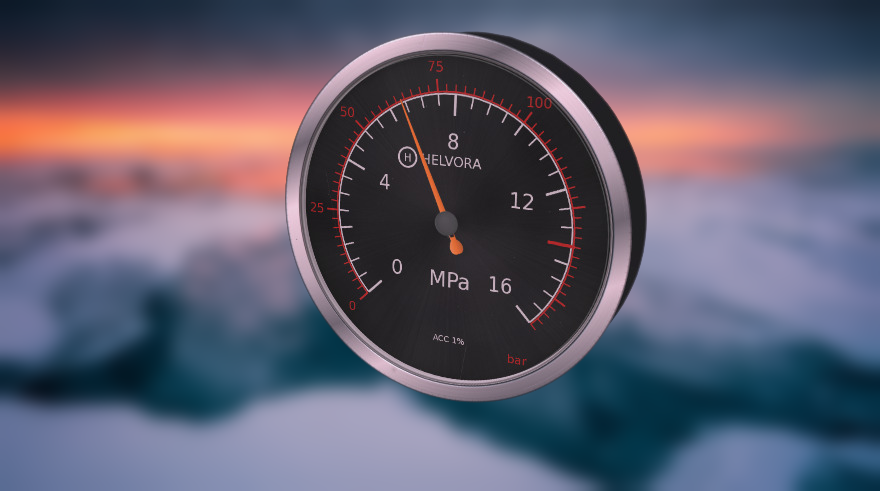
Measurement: 6.5 MPa
